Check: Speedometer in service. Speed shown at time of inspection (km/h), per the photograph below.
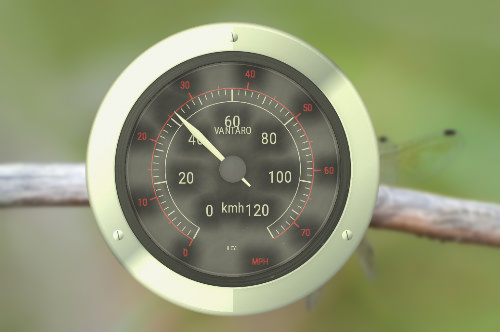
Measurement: 42 km/h
